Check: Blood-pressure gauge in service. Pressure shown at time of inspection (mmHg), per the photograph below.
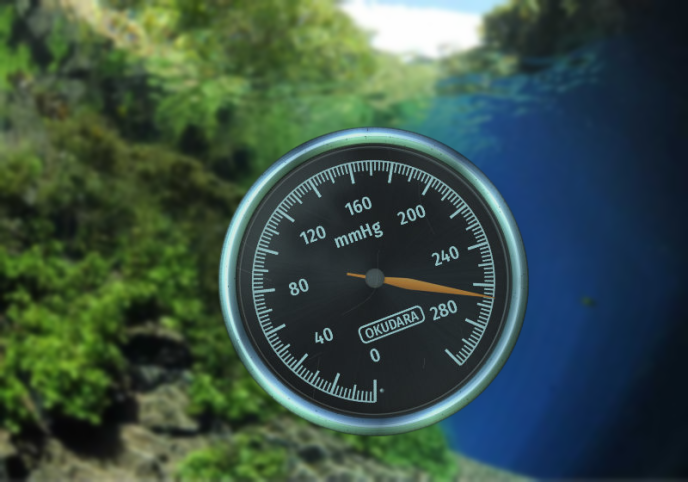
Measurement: 266 mmHg
